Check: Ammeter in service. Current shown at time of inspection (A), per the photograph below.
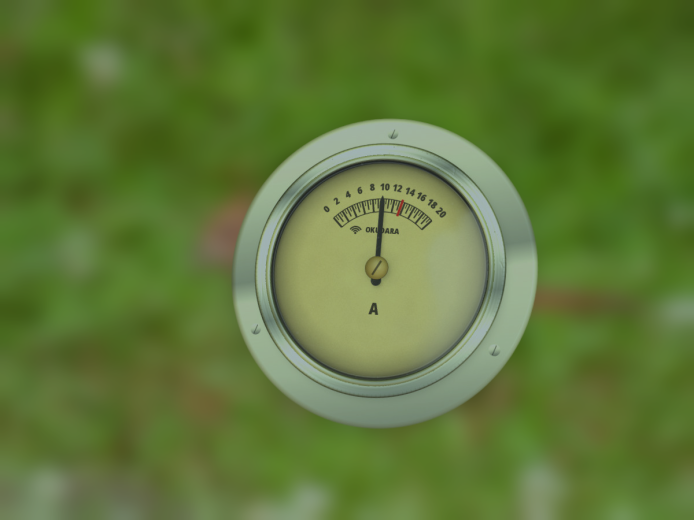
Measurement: 10 A
